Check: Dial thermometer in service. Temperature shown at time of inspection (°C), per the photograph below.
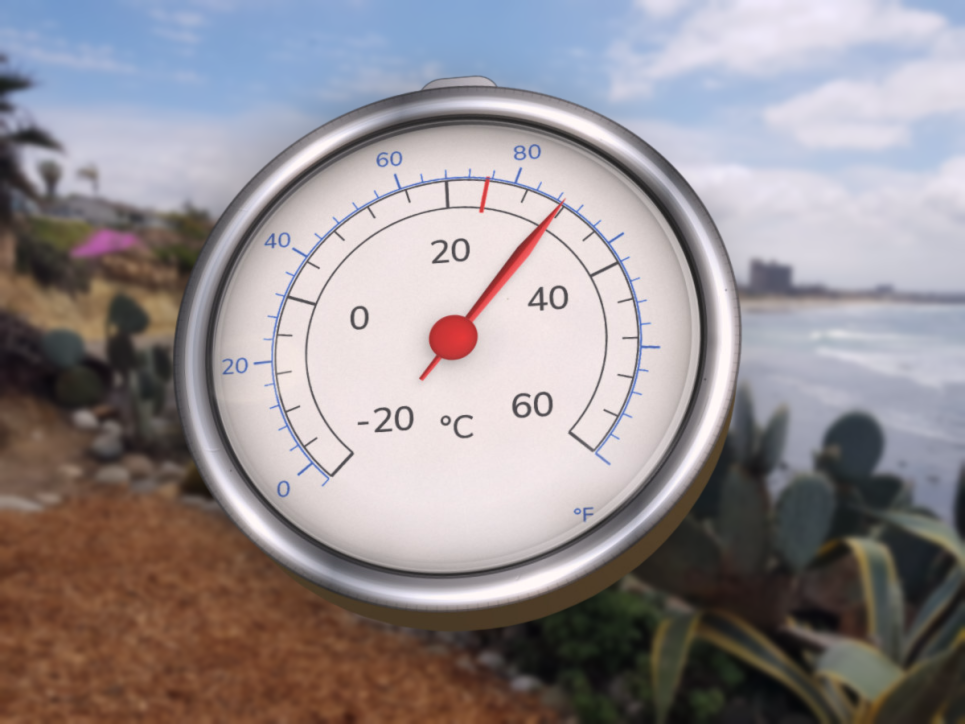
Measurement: 32 °C
